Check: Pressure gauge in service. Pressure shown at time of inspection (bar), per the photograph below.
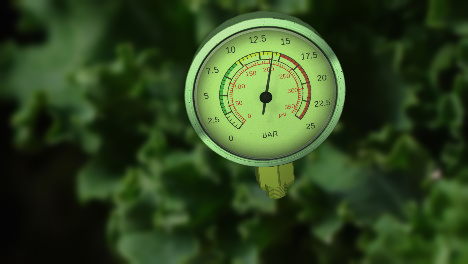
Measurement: 14 bar
